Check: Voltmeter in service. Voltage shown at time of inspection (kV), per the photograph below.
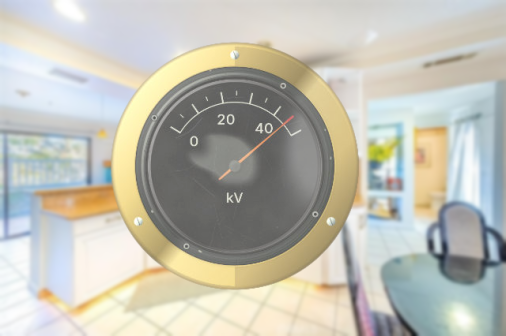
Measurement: 45 kV
